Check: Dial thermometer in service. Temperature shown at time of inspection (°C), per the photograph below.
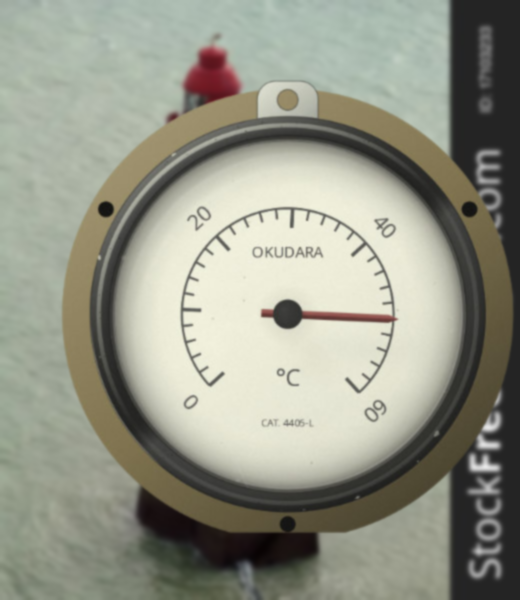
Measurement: 50 °C
